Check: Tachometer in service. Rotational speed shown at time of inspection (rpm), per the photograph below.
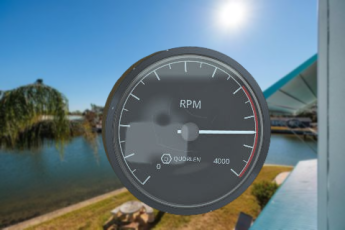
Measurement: 3400 rpm
